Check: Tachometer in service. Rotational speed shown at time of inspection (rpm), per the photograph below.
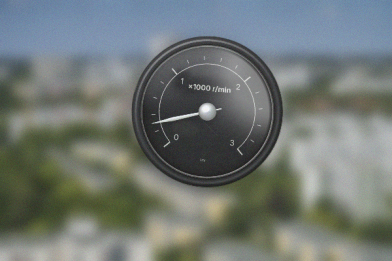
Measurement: 300 rpm
